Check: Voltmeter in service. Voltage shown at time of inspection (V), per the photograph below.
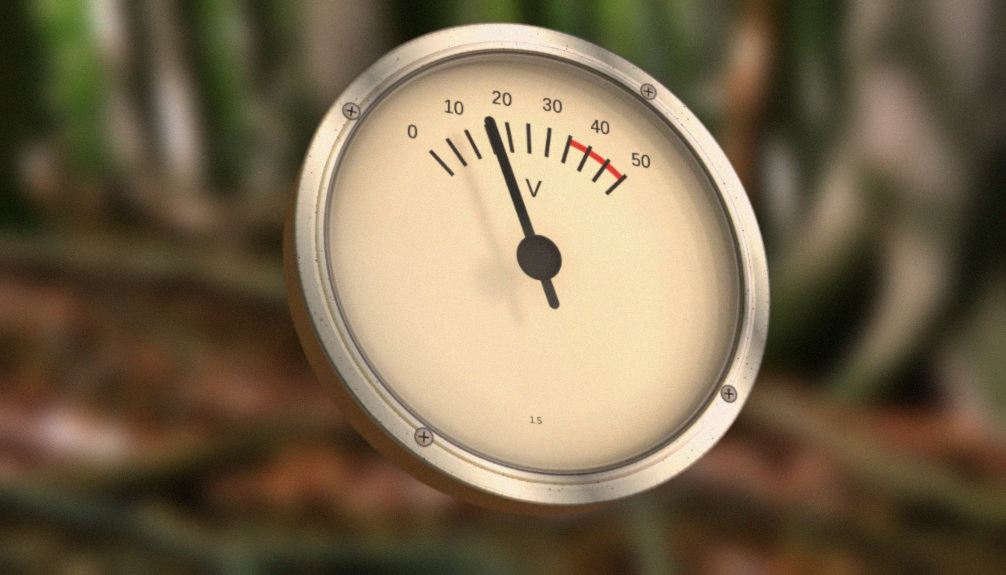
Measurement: 15 V
